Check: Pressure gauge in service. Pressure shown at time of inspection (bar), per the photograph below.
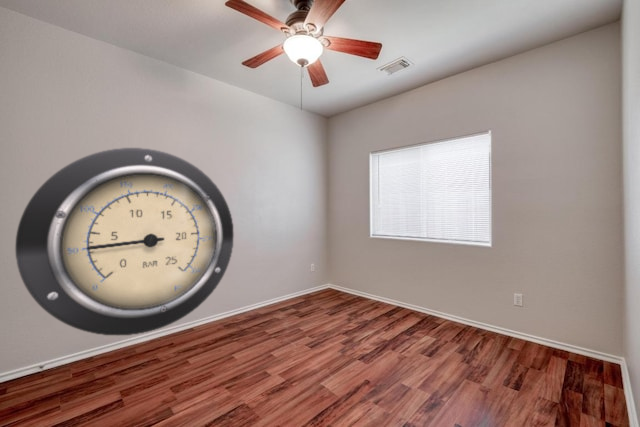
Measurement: 3.5 bar
